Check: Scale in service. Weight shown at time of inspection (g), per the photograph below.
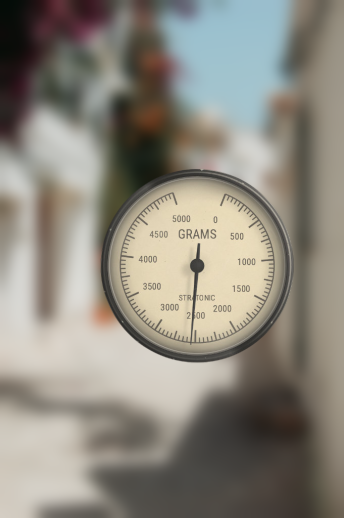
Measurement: 2550 g
